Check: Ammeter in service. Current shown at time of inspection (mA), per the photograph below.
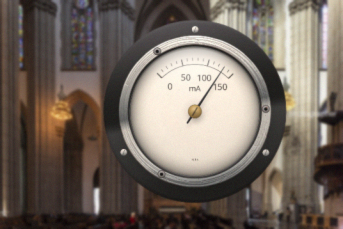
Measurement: 130 mA
